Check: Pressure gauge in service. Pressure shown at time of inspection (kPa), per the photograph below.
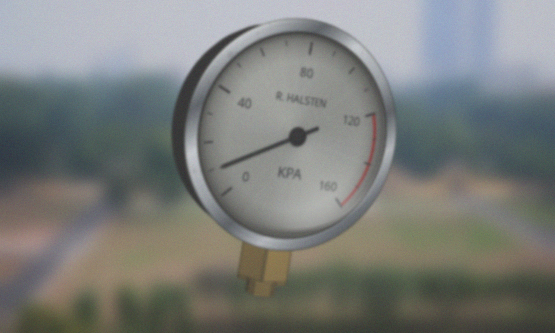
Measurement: 10 kPa
